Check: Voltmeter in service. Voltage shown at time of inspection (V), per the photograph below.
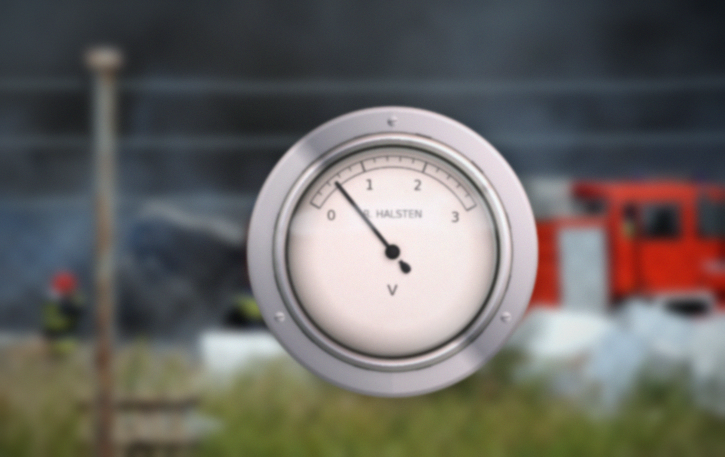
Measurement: 0.5 V
